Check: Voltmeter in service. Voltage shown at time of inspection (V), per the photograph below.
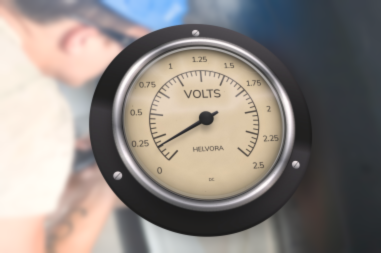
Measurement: 0.15 V
